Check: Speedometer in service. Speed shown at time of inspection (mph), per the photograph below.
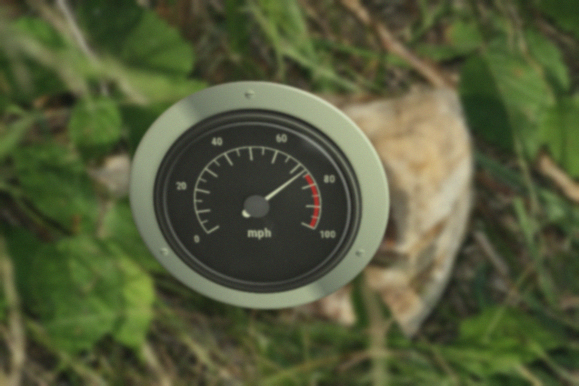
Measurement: 72.5 mph
